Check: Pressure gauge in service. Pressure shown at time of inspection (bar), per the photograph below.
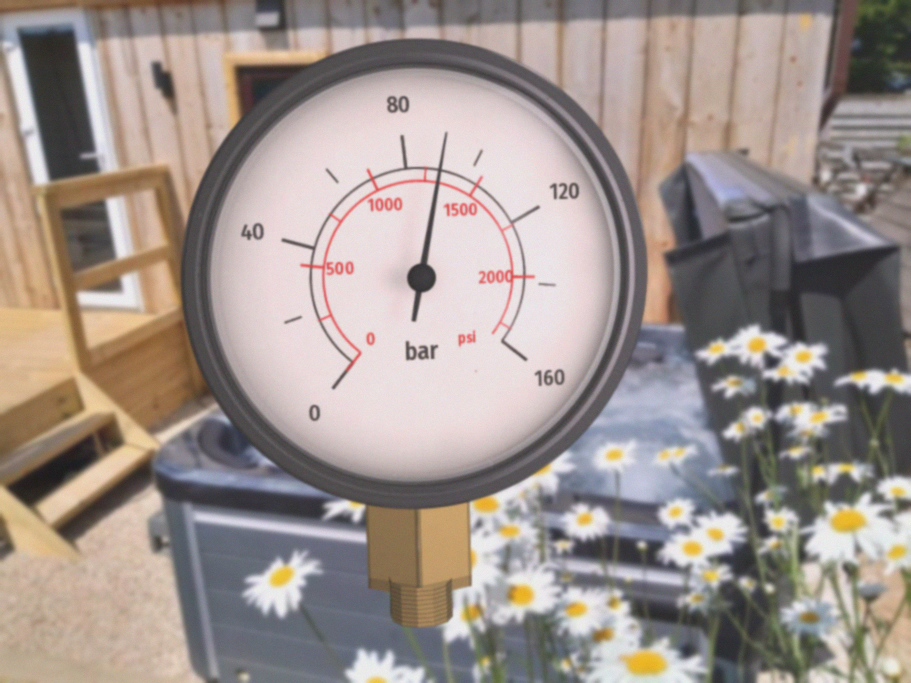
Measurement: 90 bar
